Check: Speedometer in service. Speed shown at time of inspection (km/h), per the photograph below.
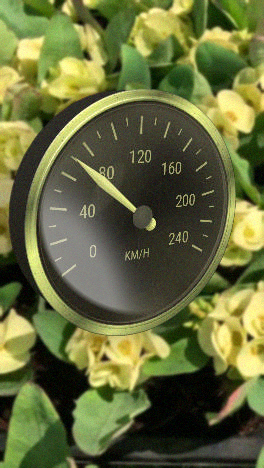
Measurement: 70 km/h
